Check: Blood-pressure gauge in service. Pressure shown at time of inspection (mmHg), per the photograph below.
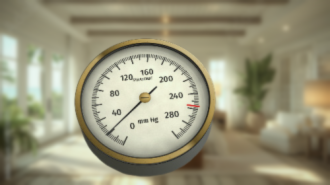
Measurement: 20 mmHg
